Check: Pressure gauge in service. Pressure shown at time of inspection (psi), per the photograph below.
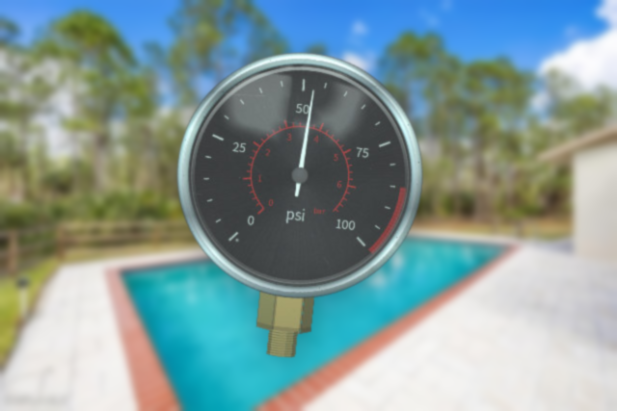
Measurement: 52.5 psi
